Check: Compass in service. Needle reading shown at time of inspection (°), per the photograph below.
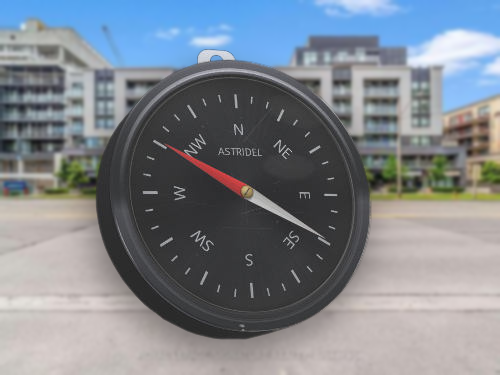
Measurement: 300 °
